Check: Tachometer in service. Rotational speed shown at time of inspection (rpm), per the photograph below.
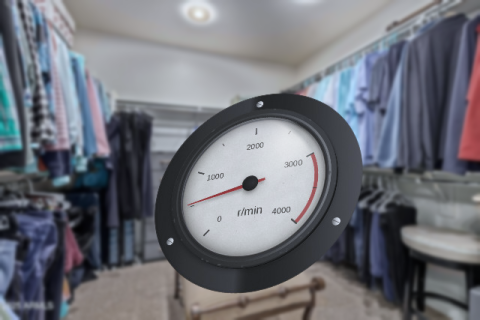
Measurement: 500 rpm
